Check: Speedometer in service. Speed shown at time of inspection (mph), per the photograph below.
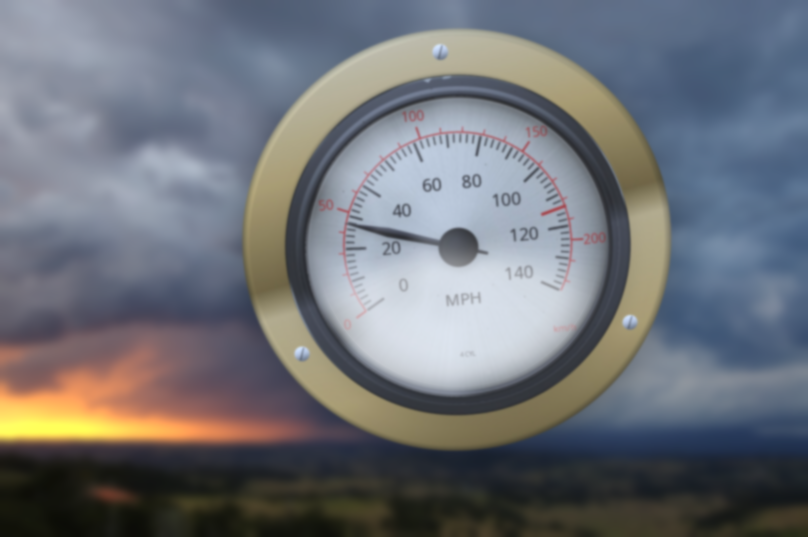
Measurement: 28 mph
